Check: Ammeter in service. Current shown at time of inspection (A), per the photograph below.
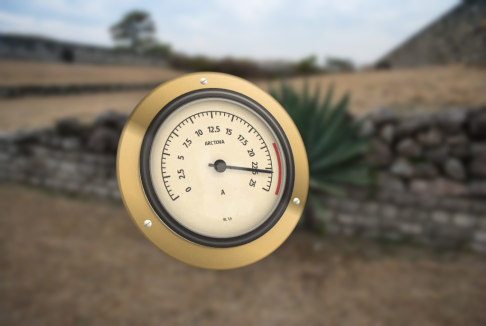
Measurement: 23 A
